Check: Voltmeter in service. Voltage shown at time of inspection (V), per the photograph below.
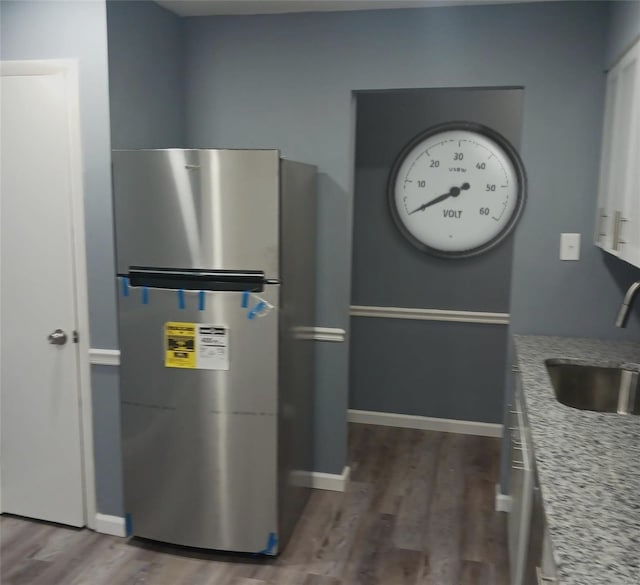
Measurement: 0 V
